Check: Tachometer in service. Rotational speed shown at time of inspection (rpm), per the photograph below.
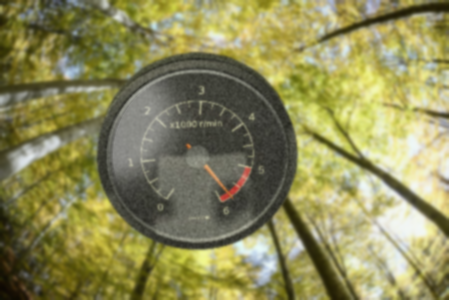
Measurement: 5750 rpm
